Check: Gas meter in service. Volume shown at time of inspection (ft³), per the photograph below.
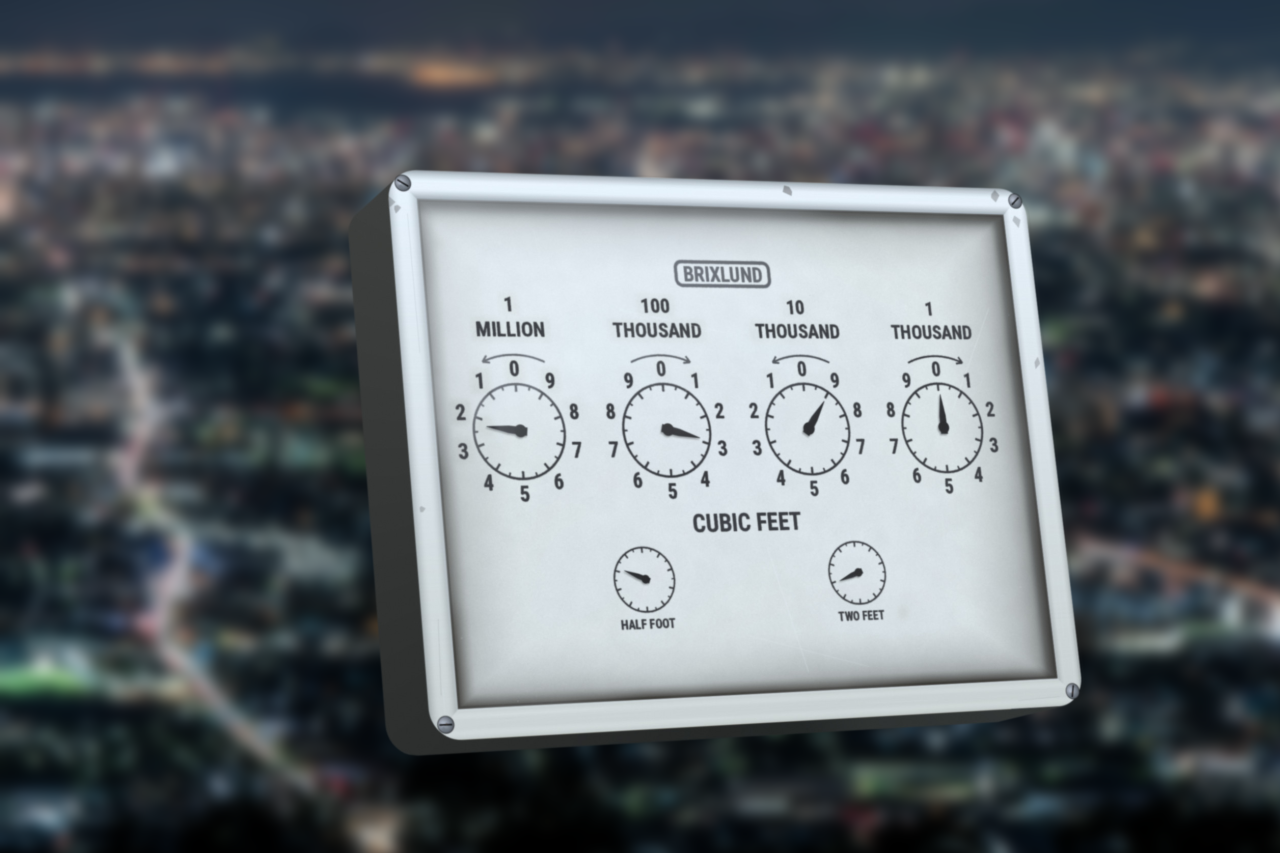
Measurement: 229000 ft³
